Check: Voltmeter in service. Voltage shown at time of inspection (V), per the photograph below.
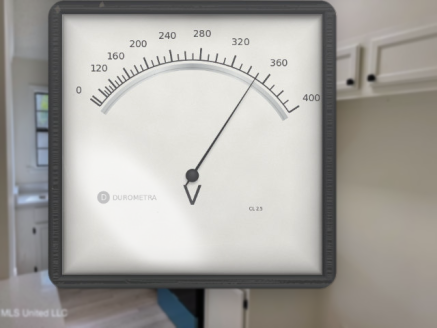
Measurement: 350 V
